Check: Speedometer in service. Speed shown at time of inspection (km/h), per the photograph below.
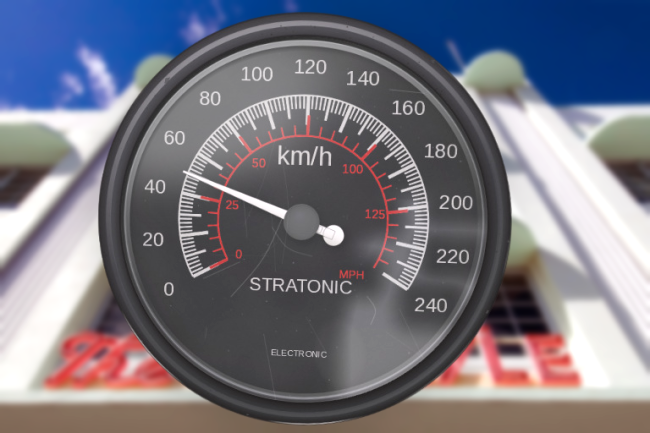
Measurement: 50 km/h
